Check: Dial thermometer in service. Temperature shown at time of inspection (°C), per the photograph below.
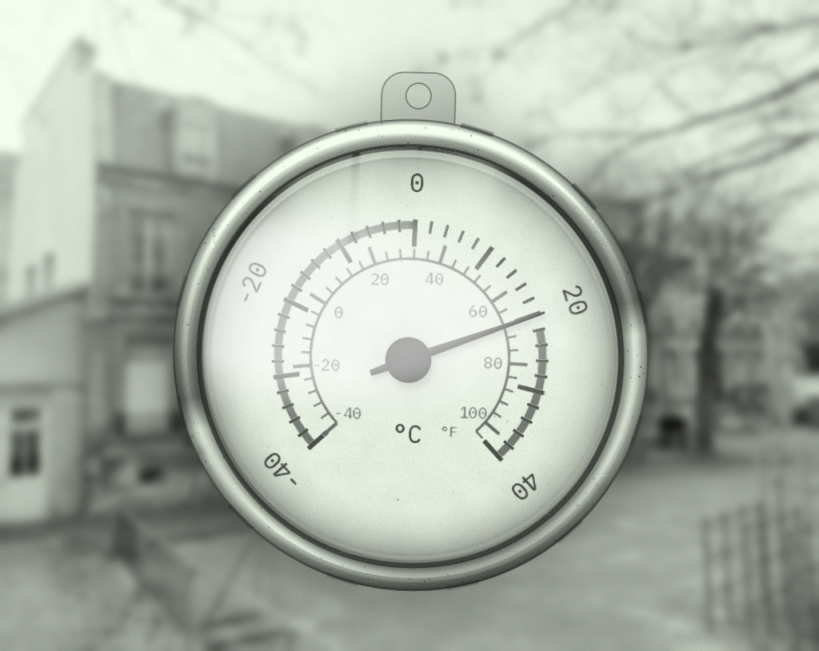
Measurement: 20 °C
